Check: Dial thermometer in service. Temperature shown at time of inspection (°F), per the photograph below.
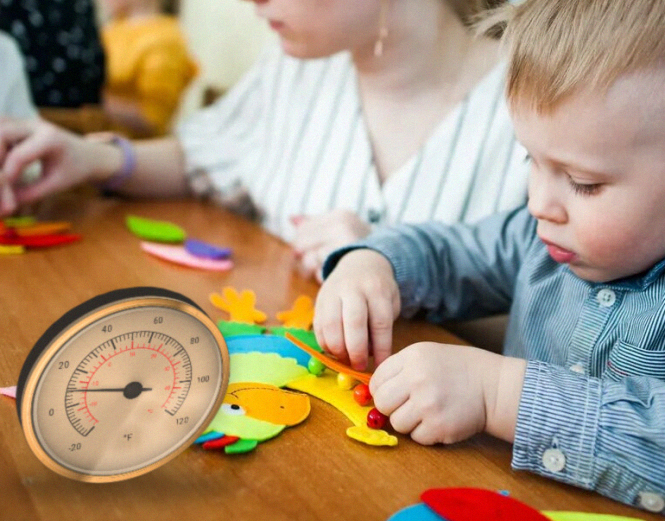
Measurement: 10 °F
